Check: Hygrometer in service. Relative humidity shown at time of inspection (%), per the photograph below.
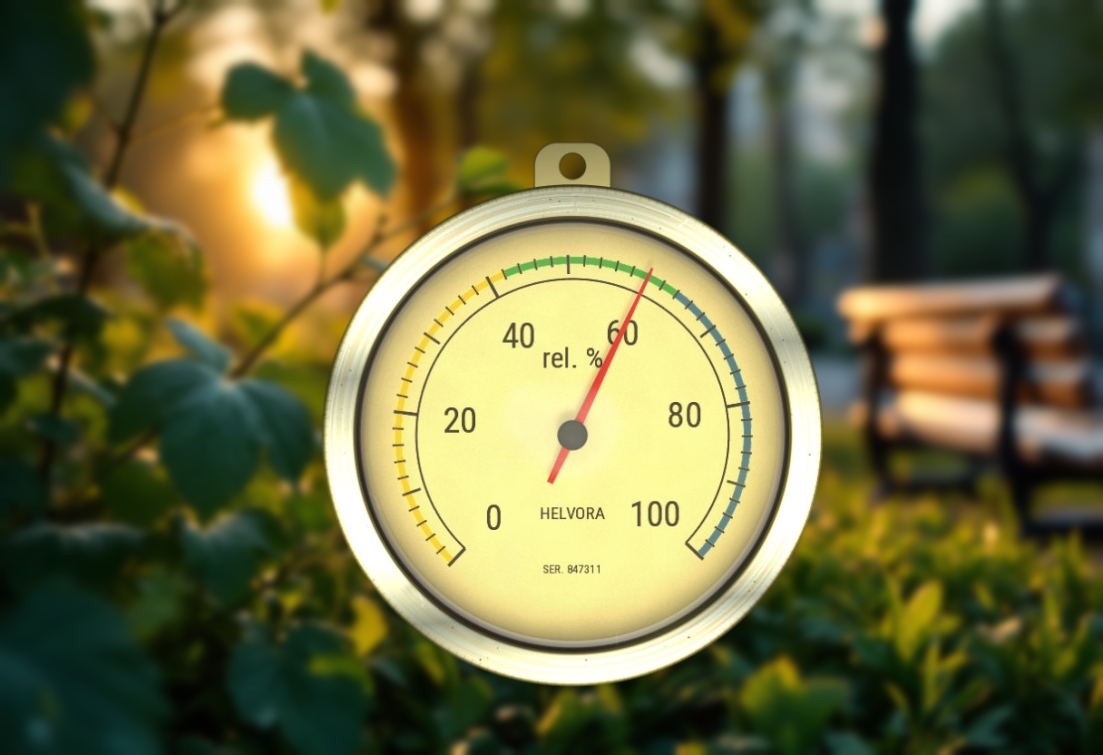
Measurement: 60 %
